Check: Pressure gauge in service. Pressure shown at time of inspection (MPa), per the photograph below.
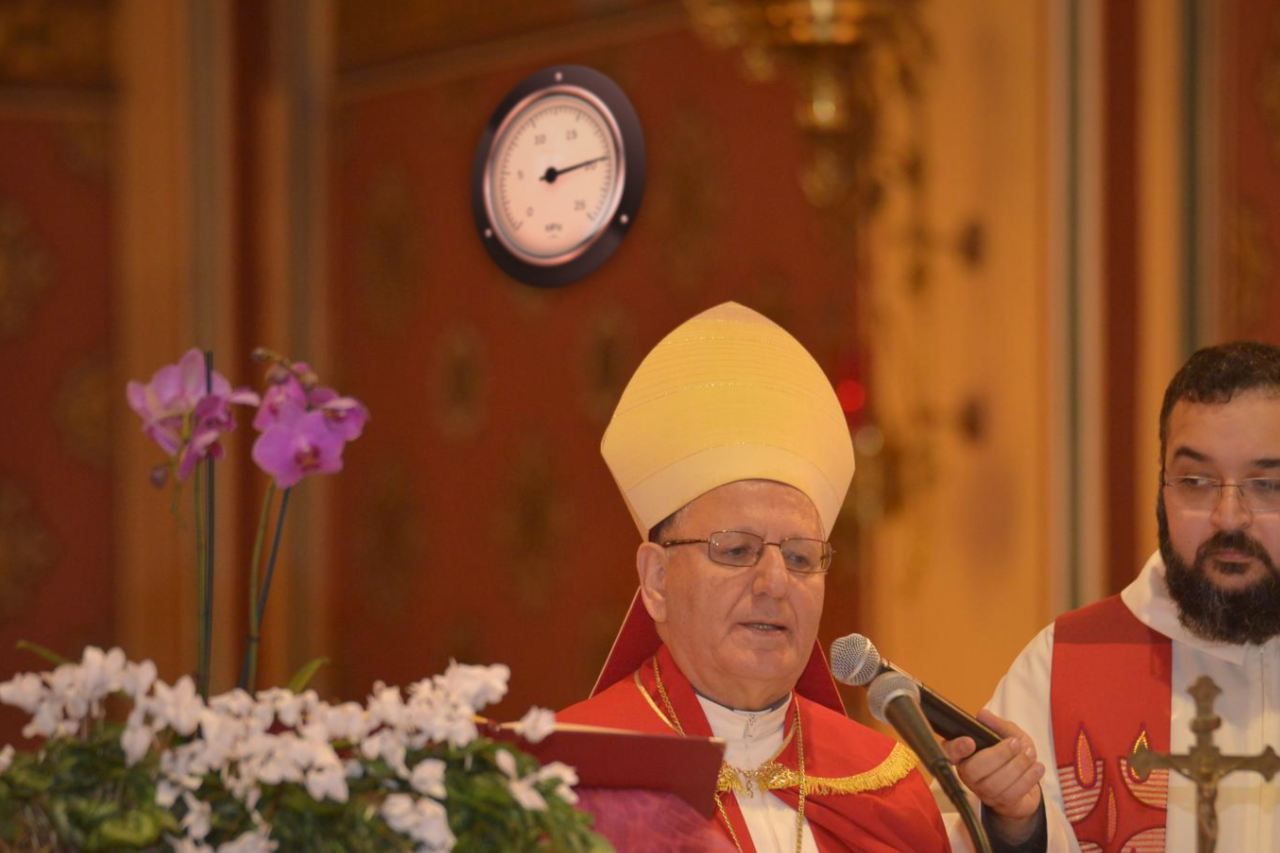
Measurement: 20 MPa
